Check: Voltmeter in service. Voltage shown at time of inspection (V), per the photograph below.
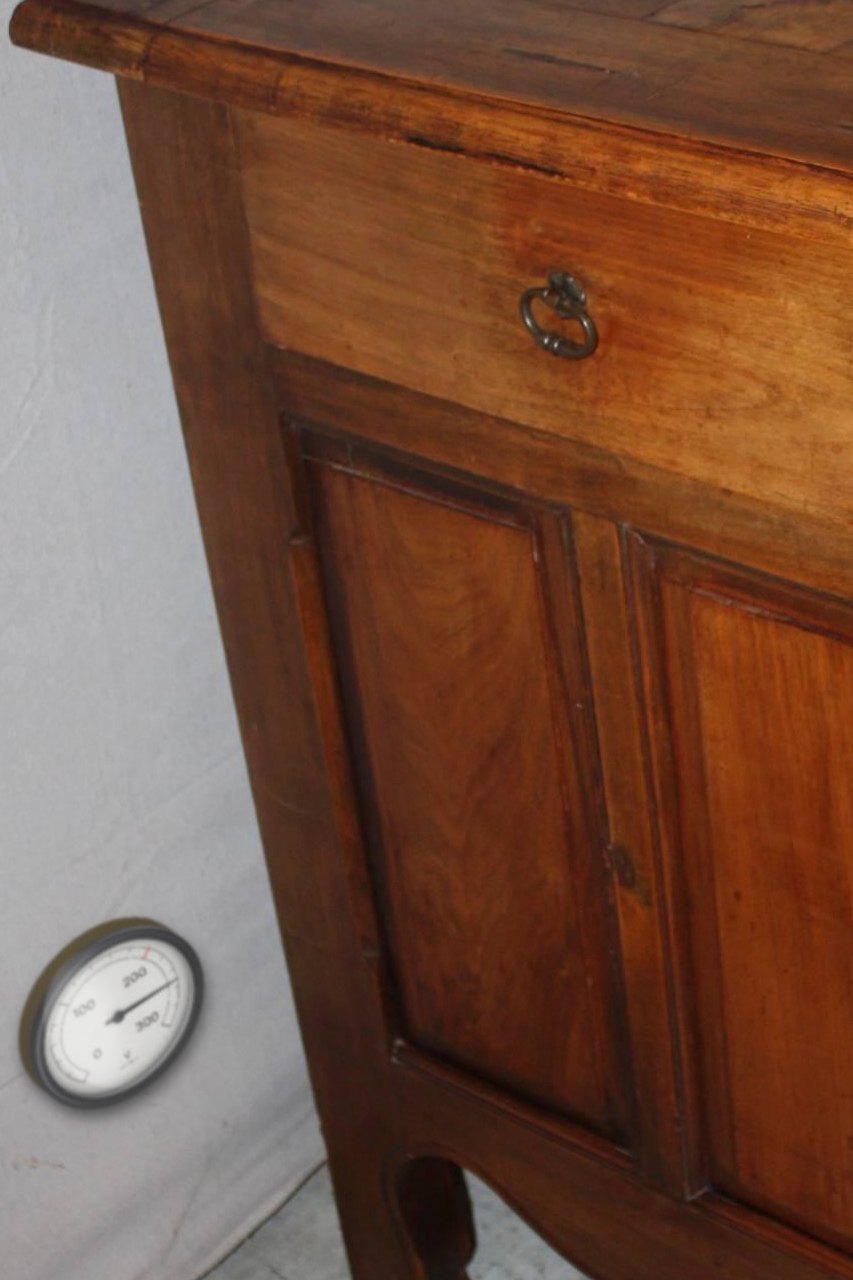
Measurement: 250 V
